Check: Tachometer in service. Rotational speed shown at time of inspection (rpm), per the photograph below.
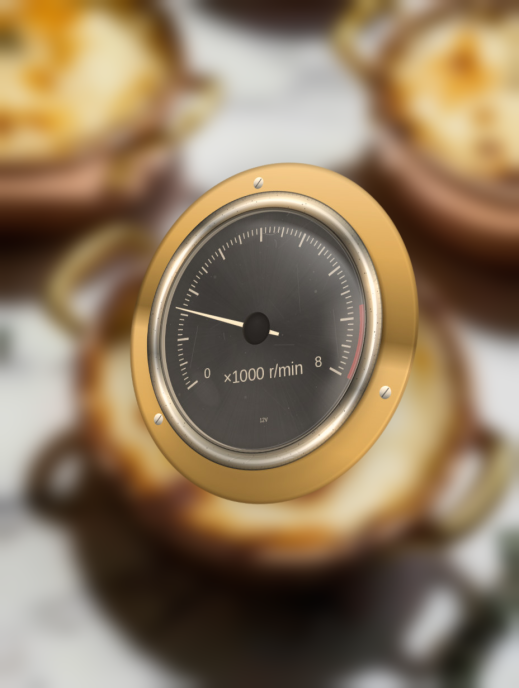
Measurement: 1600 rpm
